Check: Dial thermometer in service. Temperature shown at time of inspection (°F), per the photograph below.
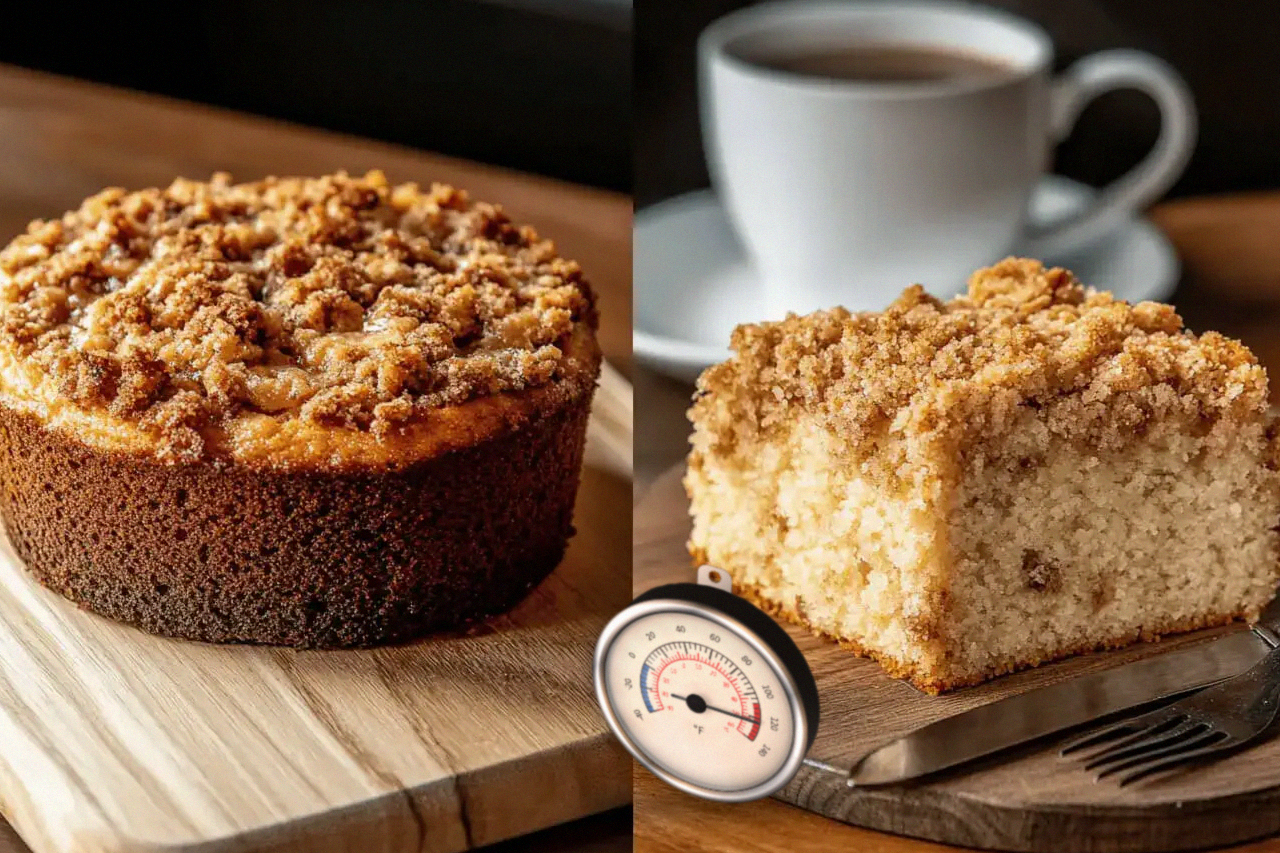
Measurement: 120 °F
